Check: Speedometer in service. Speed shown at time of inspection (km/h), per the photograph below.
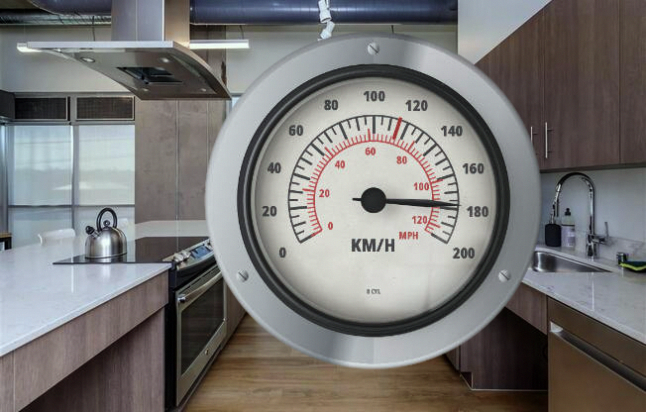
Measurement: 177.5 km/h
